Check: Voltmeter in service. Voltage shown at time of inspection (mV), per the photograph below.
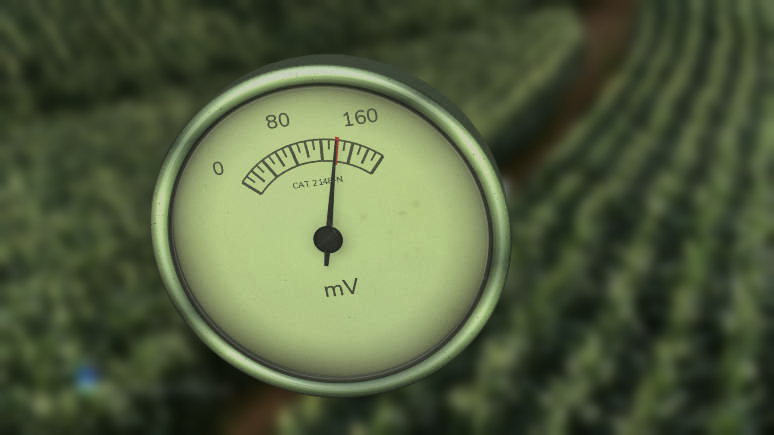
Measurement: 140 mV
